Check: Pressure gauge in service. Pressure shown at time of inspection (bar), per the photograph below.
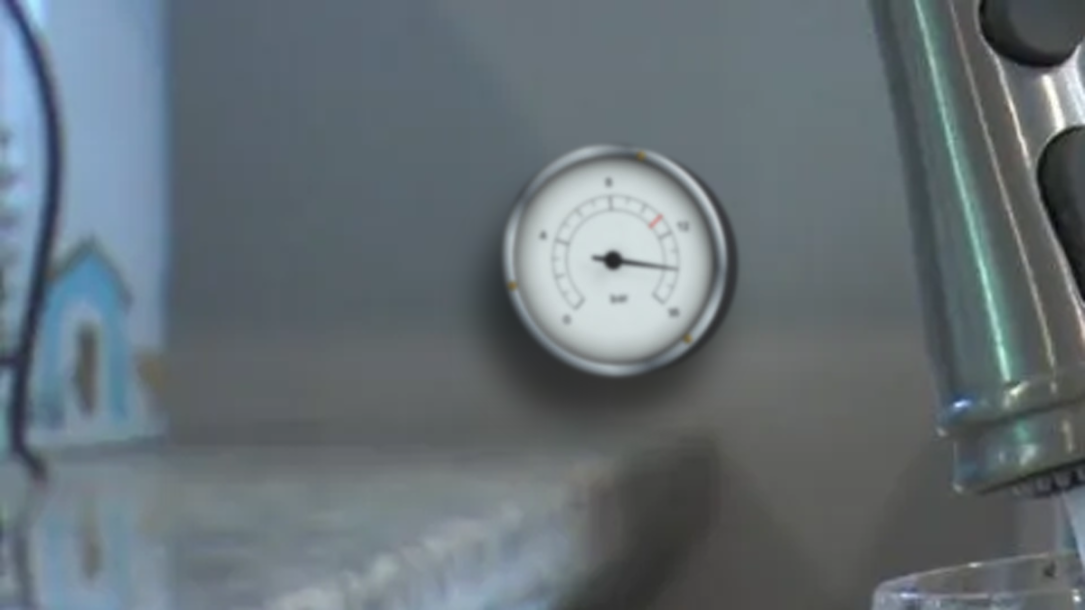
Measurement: 14 bar
